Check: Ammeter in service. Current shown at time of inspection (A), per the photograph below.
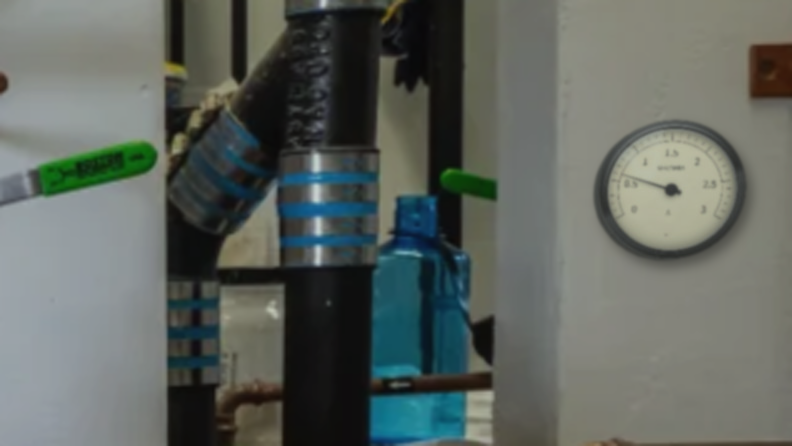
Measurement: 0.6 A
